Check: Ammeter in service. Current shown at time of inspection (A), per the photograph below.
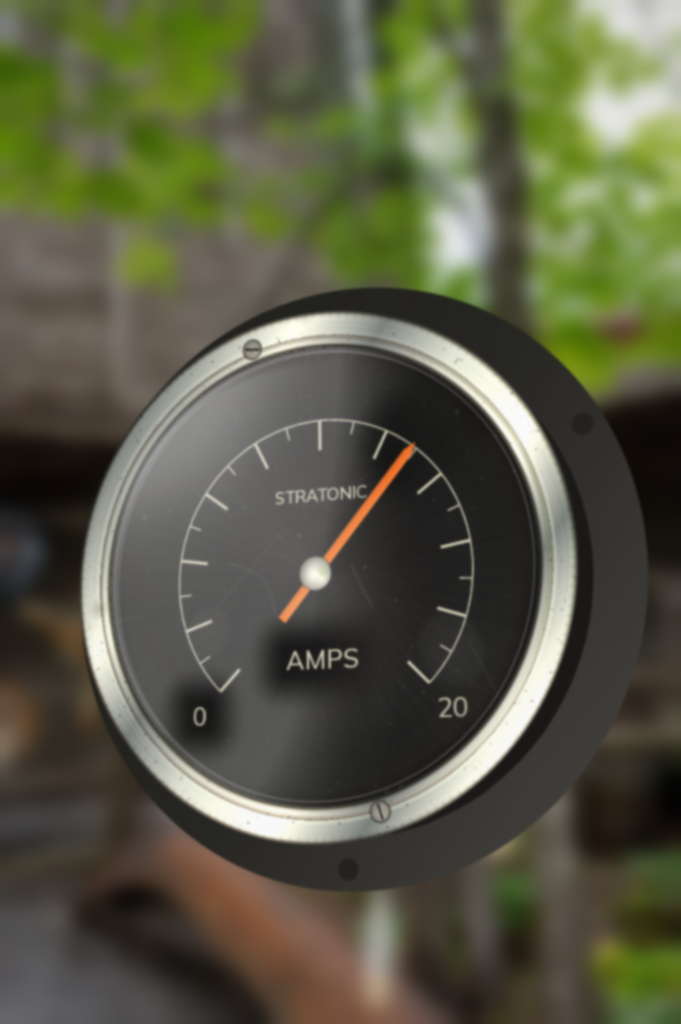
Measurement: 13 A
